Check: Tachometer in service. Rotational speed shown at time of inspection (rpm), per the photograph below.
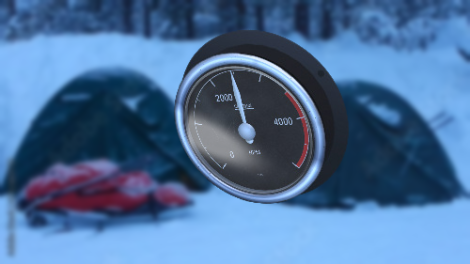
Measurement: 2500 rpm
